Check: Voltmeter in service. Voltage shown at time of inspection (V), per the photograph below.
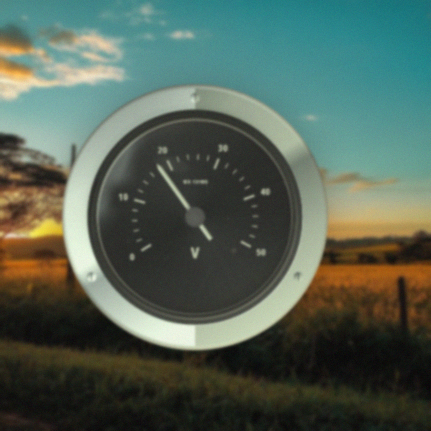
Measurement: 18 V
